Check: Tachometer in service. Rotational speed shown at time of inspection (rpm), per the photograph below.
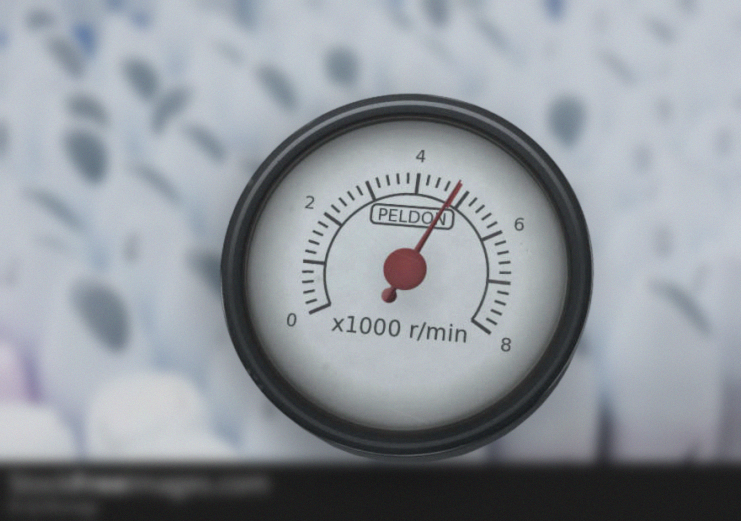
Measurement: 4800 rpm
